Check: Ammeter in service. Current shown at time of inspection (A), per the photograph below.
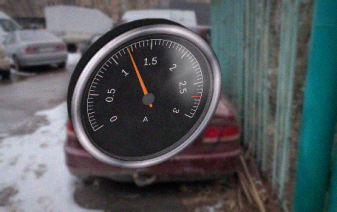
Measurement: 1.2 A
